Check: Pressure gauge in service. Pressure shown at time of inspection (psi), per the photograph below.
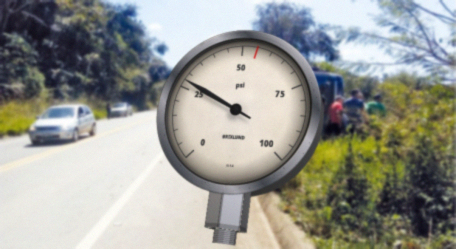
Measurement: 27.5 psi
